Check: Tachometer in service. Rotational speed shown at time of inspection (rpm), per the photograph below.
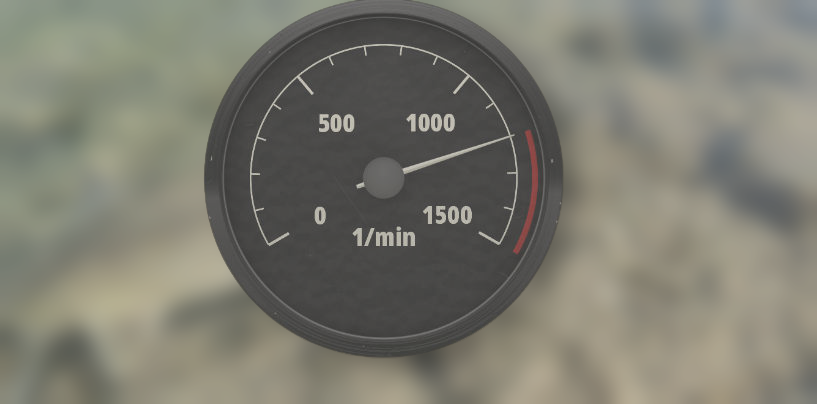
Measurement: 1200 rpm
